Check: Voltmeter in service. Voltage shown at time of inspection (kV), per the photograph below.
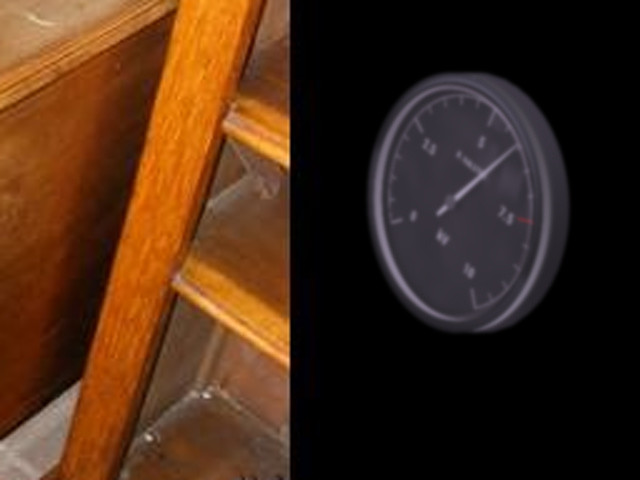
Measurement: 6 kV
